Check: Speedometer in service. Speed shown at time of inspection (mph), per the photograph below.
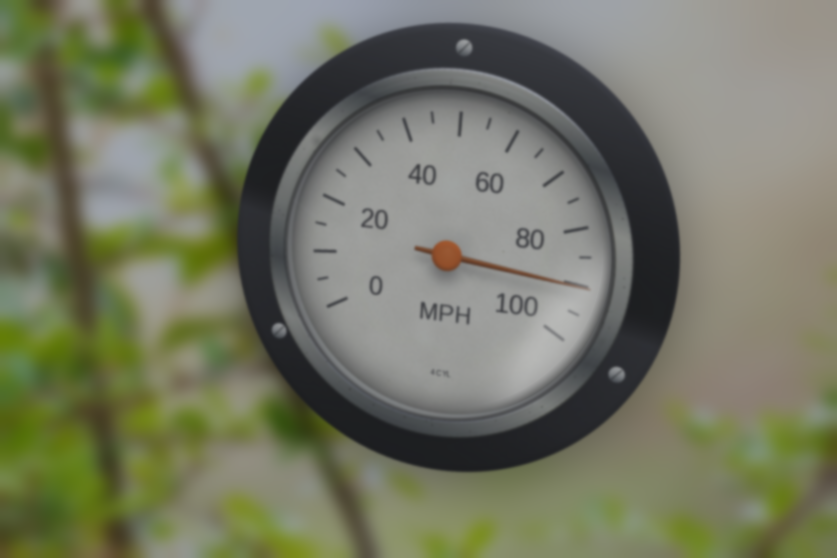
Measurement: 90 mph
